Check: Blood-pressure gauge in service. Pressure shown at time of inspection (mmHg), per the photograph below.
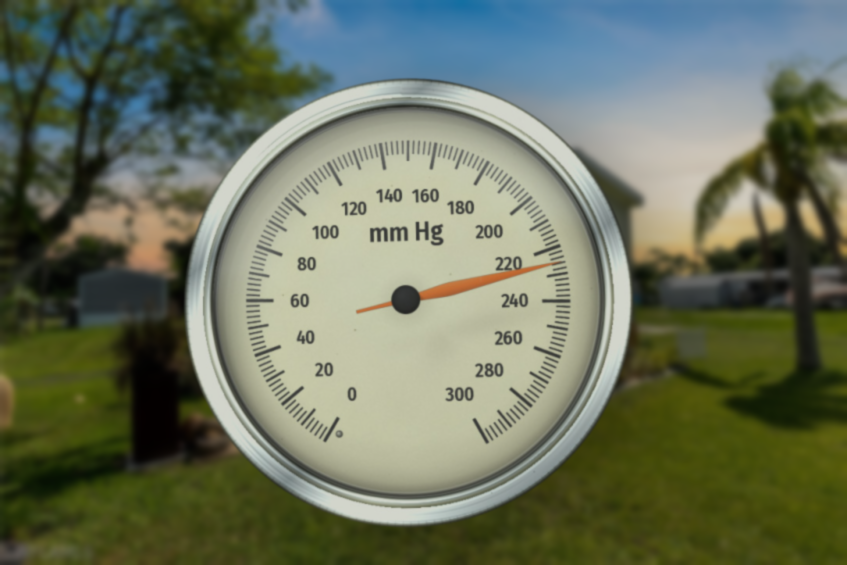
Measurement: 226 mmHg
